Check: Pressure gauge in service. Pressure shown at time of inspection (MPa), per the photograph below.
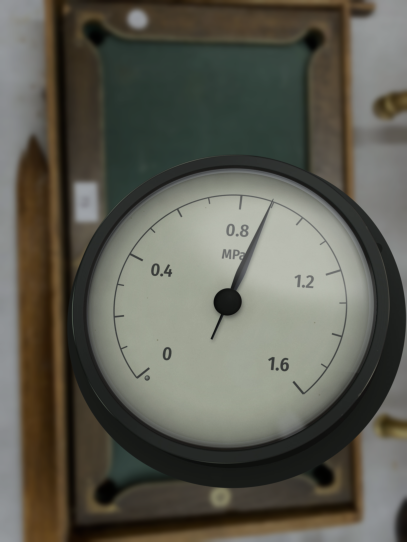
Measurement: 0.9 MPa
